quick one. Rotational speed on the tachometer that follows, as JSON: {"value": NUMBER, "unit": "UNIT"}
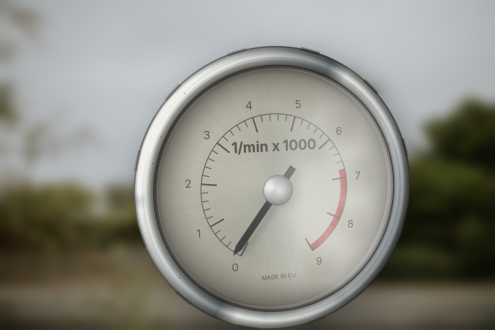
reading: {"value": 200, "unit": "rpm"}
